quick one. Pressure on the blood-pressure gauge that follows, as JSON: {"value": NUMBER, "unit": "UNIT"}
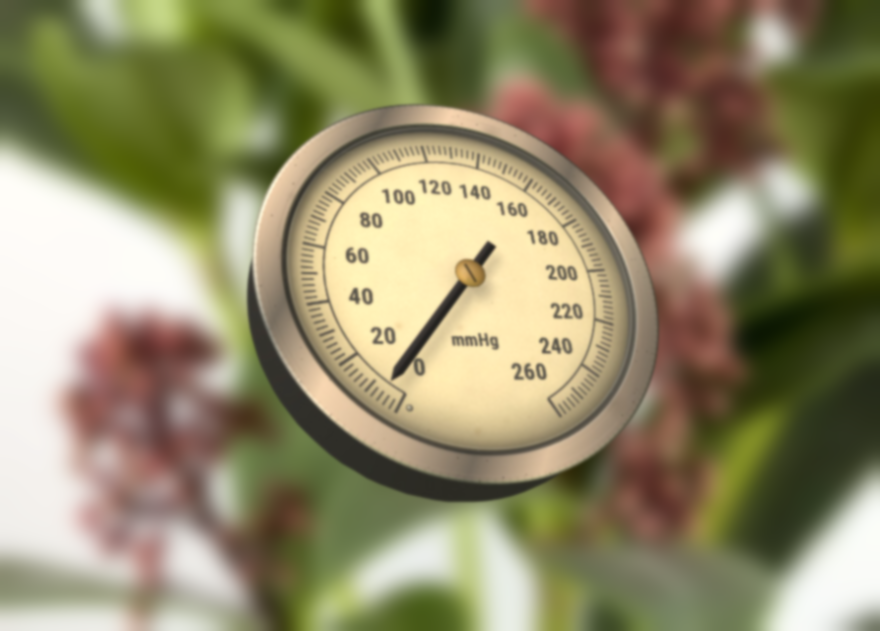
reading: {"value": 6, "unit": "mmHg"}
